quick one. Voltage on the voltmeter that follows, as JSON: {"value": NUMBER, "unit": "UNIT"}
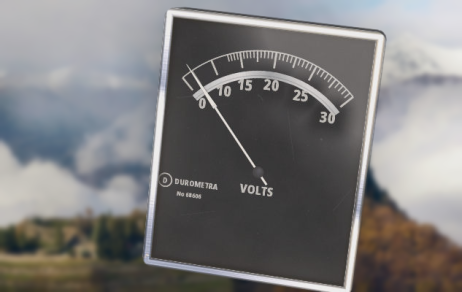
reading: {"value": 5, "unit": "V"}
